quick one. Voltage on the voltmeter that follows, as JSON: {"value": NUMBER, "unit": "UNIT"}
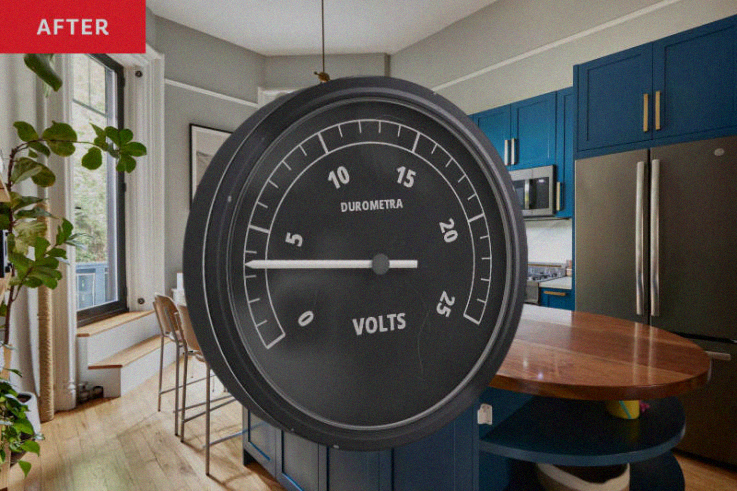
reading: {"value": 3.5, "unit": "V"}
